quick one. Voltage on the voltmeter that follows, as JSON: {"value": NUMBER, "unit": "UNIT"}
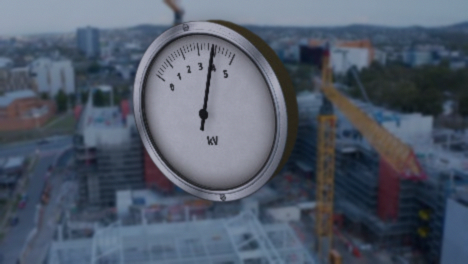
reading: {"value": 4, "unit": "kV"}
